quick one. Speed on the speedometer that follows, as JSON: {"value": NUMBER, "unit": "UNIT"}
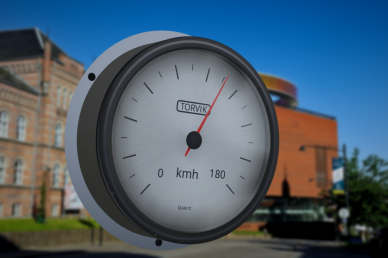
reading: {"value": 110, "unit": "km/h"}
